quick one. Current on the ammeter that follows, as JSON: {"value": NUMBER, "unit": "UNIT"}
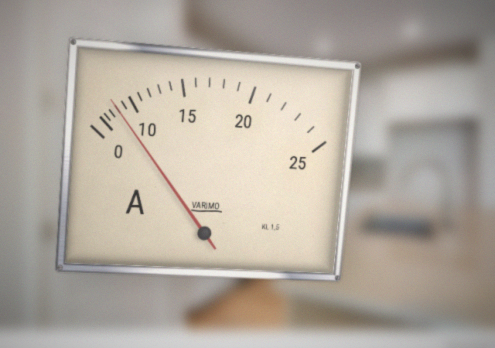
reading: {"value": 8, "unit": "A"}
